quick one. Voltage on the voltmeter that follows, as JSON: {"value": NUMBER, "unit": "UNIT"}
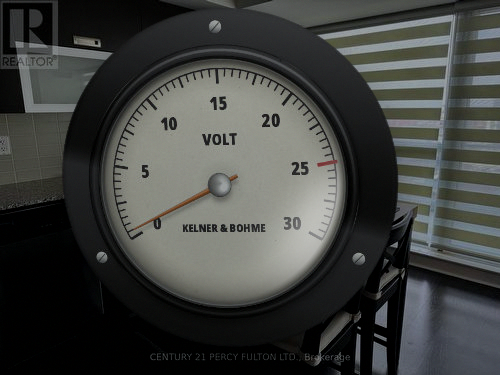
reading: {"value": 0.5, "unit": "V"}
